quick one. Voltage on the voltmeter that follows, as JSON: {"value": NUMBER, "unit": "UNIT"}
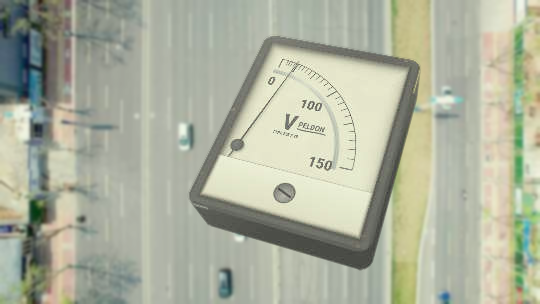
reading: {"value": 50, "unit": "V"}
